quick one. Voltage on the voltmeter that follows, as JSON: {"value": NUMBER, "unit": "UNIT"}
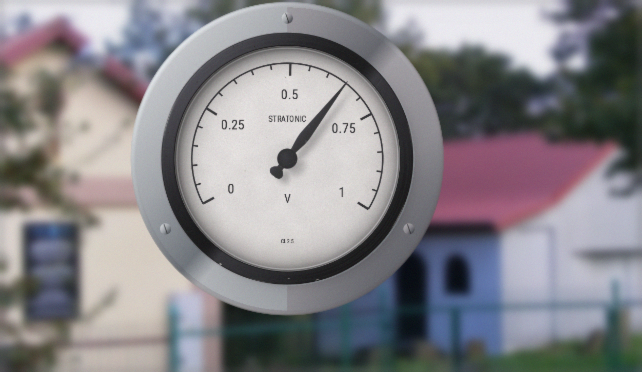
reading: {"value": 0.65, "unit": "V"}
